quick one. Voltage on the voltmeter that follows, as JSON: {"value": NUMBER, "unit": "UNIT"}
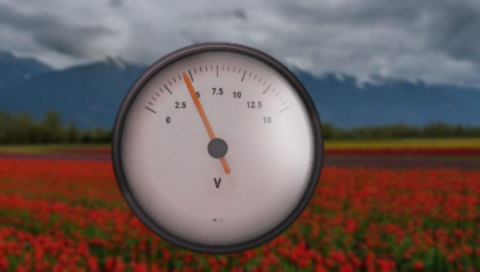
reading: {"value": 4.5, "unit": "V"}
